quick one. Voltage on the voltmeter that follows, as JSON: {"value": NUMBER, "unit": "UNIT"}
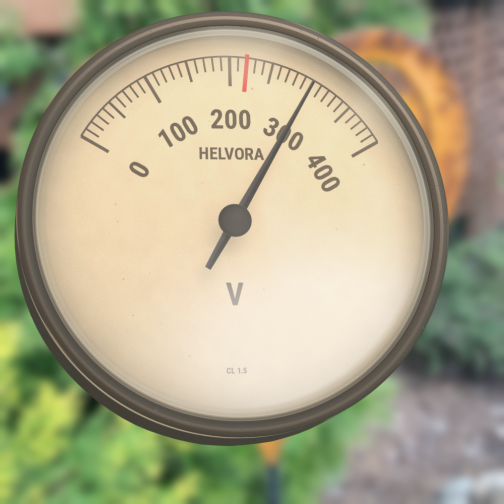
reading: {"value": 300, "unit": "V"}
